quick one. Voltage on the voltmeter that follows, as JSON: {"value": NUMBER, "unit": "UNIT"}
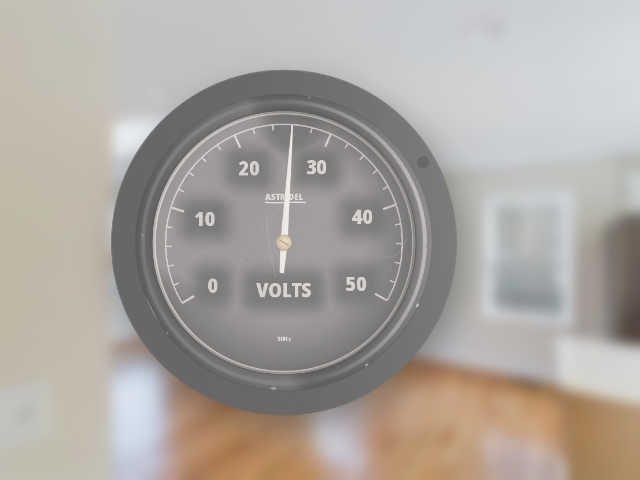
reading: {"value": 26, "unit": "V"}
